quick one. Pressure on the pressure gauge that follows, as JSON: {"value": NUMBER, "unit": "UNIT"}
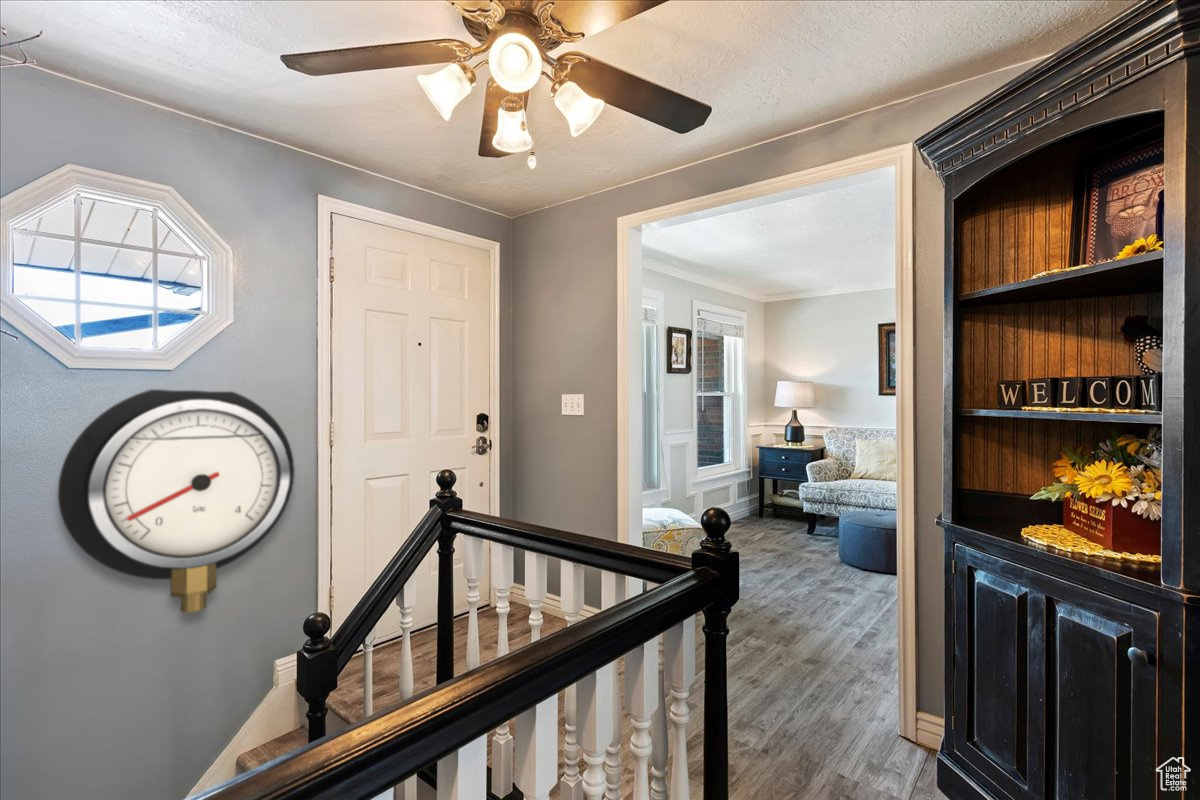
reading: {"value": 0.3, "unit": "bar"}
